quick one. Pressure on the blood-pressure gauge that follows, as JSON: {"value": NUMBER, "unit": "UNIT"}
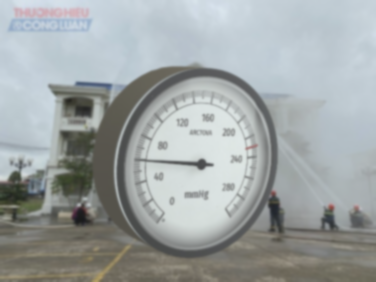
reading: {"value": 60, "unit": "mmHg"}
